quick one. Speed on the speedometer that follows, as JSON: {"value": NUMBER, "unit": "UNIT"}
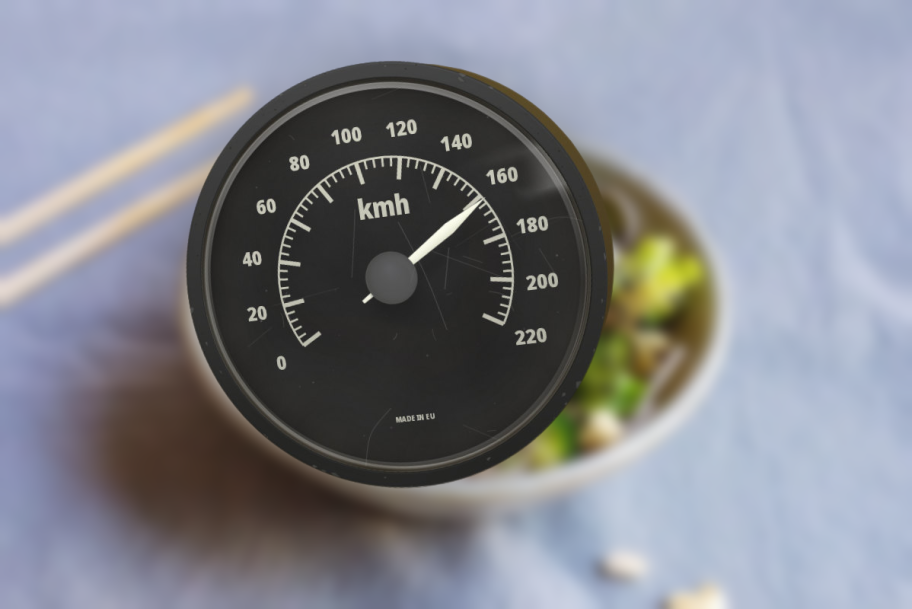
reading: {"value": 162, "unit": "km/h"}
